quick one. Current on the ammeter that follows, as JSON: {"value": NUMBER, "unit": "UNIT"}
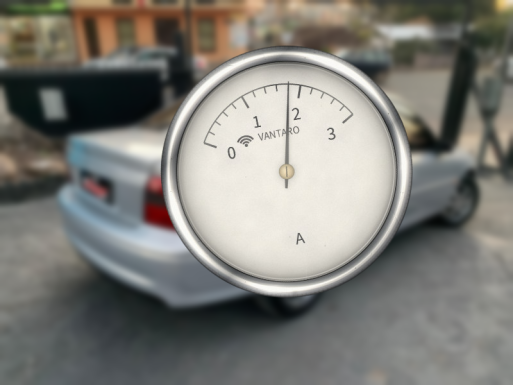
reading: {"value": 1.8, "unit": "A"}
